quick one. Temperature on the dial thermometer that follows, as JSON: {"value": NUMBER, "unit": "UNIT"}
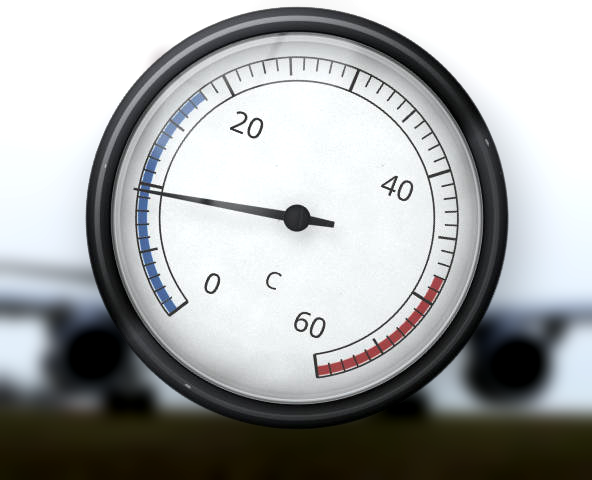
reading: {"value": 9.5, "unit": "°C"}
